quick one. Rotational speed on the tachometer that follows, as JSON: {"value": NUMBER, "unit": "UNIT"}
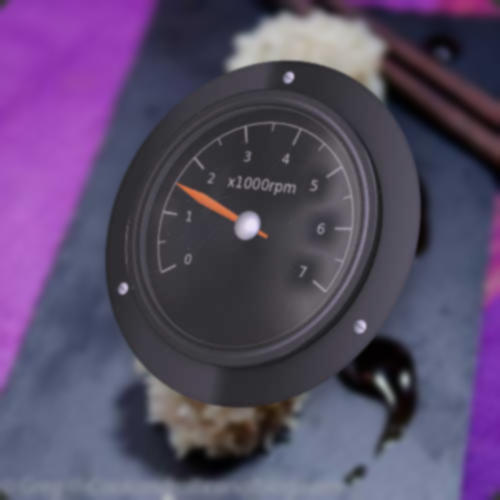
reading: {"value": 1500, "unit": "rpm"}
